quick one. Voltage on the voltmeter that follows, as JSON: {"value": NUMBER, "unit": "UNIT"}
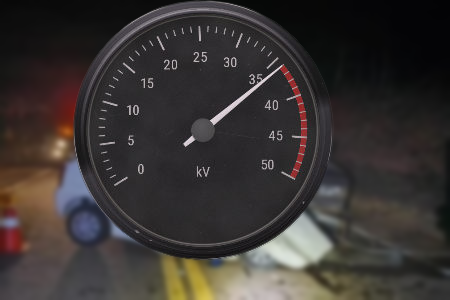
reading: {"value": 36, "unit": "kV"}
